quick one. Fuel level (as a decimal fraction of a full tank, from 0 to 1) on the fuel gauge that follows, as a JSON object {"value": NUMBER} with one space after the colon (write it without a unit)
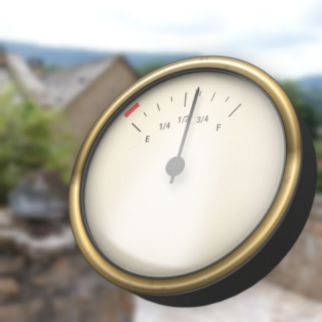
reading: {"value": 0.625}
